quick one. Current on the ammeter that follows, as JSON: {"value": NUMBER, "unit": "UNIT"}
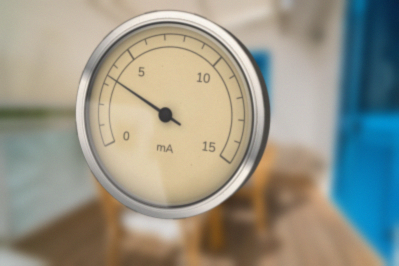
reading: {"value": 3.5, "unit": "mA"}
